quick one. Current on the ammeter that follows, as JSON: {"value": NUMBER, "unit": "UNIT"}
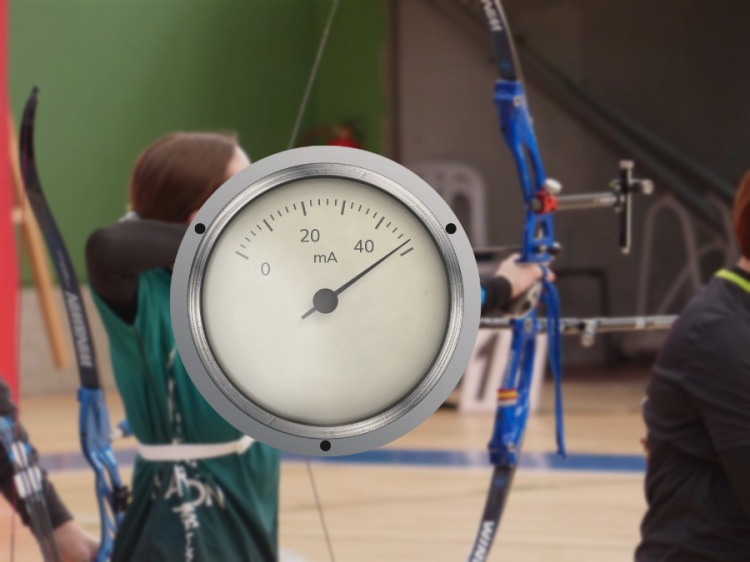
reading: {"value": 48, "unit": "mA"}
